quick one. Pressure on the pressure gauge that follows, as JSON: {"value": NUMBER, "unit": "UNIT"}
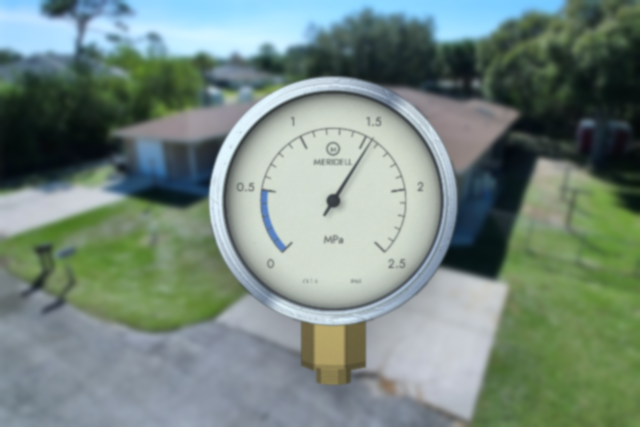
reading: {"value": 1.55, "unit": "MPa"}
